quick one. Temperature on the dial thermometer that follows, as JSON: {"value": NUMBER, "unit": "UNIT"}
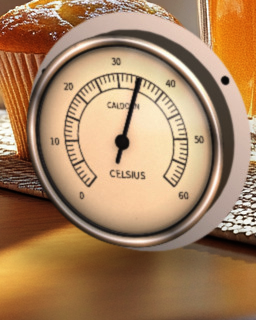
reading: {"value": 35, "unit": "°C"}
